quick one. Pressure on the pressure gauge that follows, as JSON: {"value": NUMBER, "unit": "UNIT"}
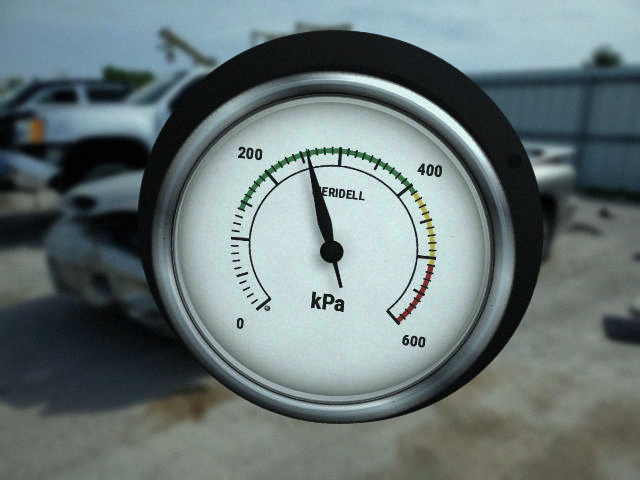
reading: {"value": 260, "unit": "kPa"}
